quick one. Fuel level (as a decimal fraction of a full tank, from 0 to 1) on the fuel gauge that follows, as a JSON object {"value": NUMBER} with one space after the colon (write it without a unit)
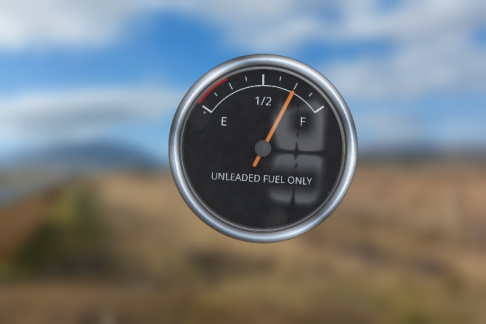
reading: {"value": 0.75}
